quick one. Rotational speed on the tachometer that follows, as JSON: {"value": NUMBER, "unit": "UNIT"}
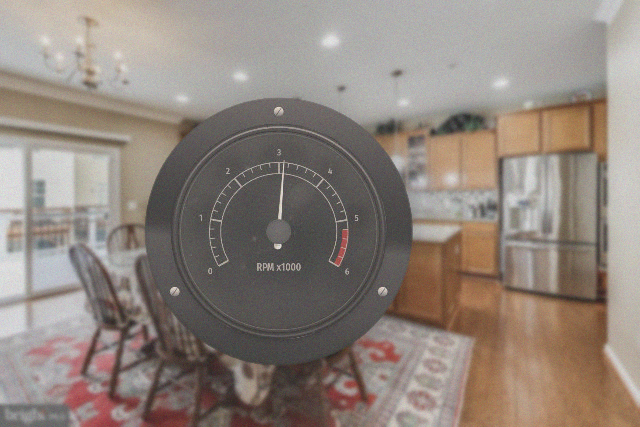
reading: {"value": 3100, "unit": "rpm"}
